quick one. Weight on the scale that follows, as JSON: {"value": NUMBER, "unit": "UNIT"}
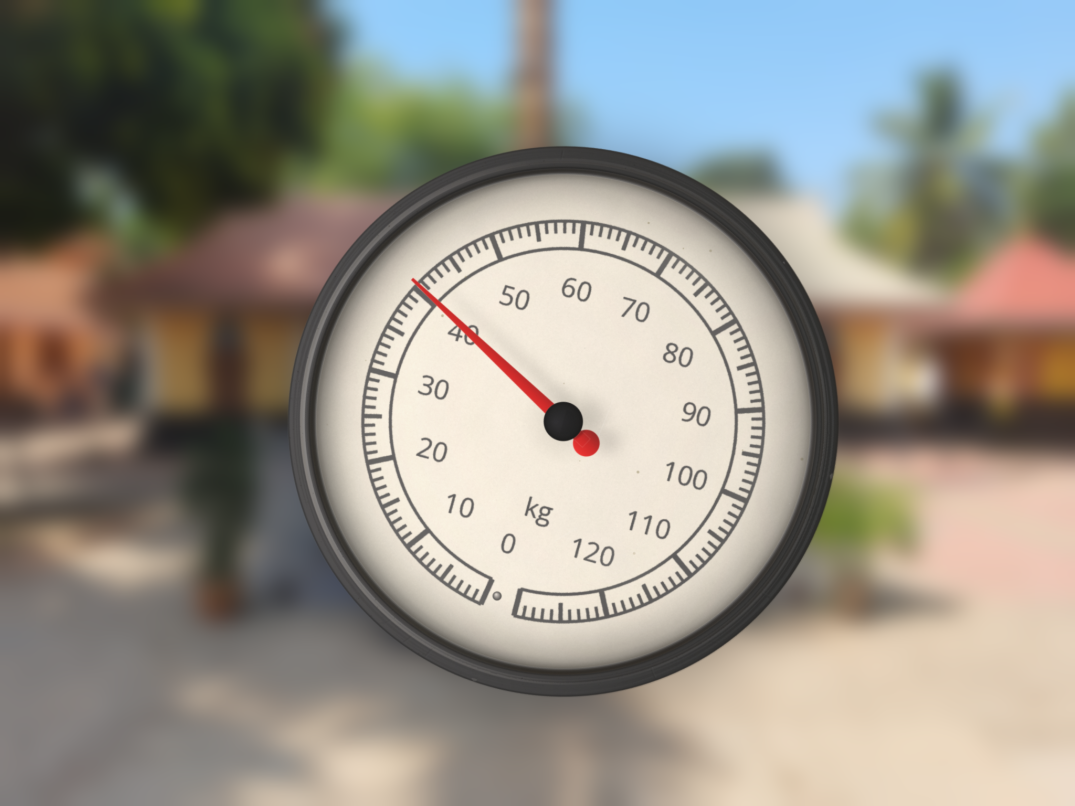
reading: {"value": 40.5, "unit": "kg"}
